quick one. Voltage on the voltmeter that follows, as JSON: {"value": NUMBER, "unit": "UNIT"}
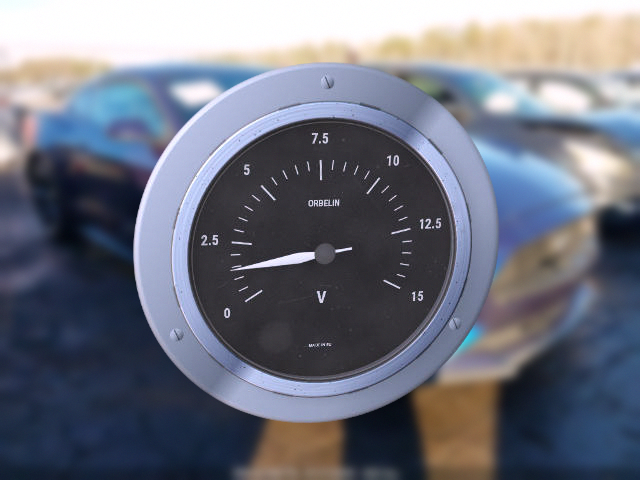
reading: {"value": 1.5, "unit": "V"}
